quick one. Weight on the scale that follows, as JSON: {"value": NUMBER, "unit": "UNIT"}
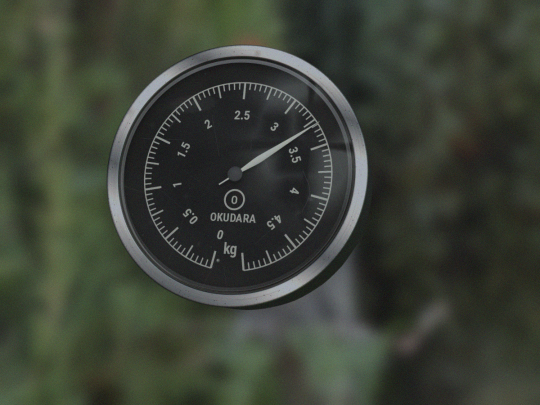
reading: {"value": 3.3, "unit": "kg"}
